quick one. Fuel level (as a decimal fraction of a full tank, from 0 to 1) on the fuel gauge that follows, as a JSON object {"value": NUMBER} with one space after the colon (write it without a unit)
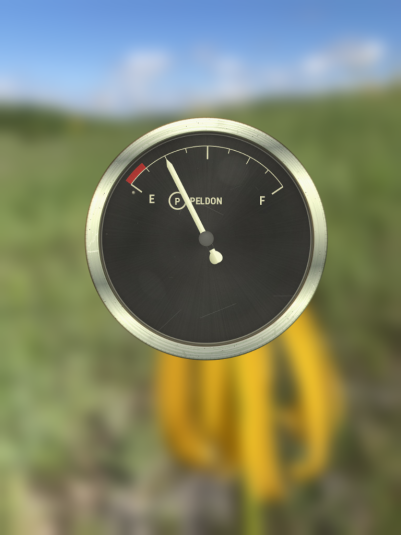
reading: {"value": 0.25}
